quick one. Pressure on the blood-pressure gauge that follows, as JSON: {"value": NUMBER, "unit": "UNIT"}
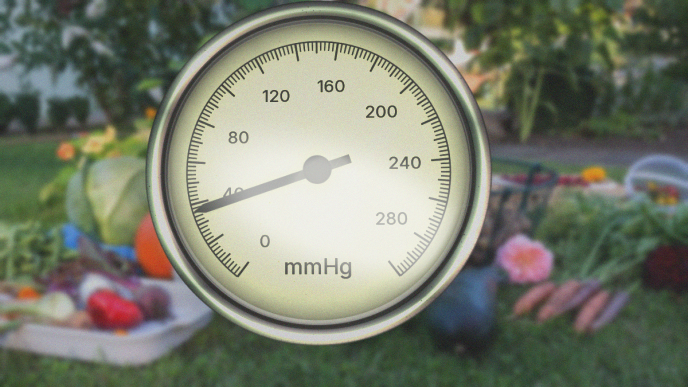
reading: {"value": 36, "unit": "mmHg"}
